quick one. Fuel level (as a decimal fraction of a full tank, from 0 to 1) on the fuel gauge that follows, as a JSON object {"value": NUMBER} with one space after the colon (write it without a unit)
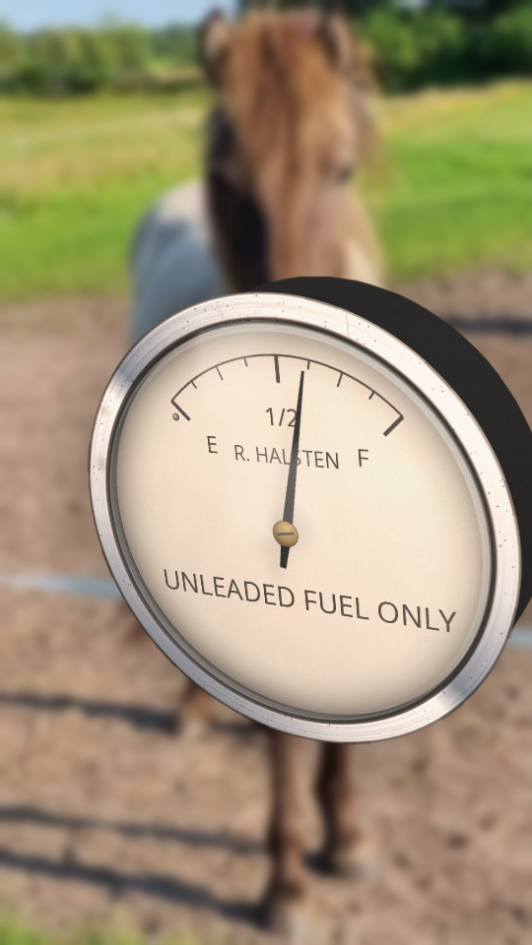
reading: {"value": 0.625}
